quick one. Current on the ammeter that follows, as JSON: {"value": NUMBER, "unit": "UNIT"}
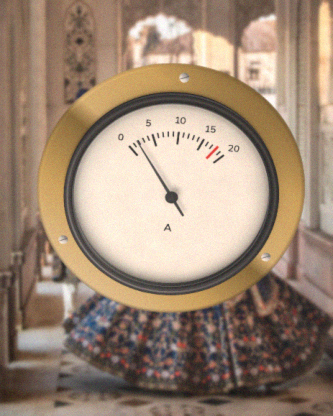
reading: {"value": 2, "unit": "A"}
